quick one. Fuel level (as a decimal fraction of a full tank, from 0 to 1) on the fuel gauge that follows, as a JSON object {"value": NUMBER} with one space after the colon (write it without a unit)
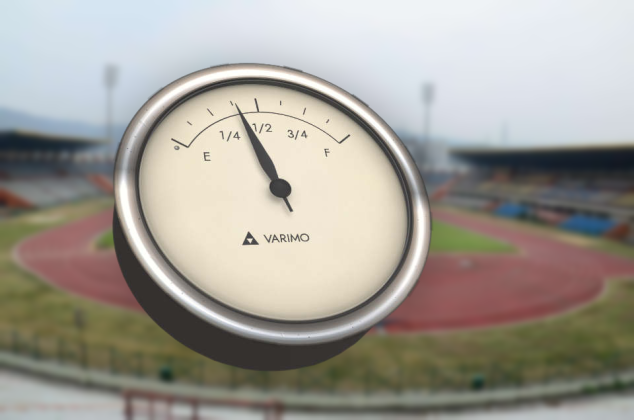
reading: {"value": 0.375}
